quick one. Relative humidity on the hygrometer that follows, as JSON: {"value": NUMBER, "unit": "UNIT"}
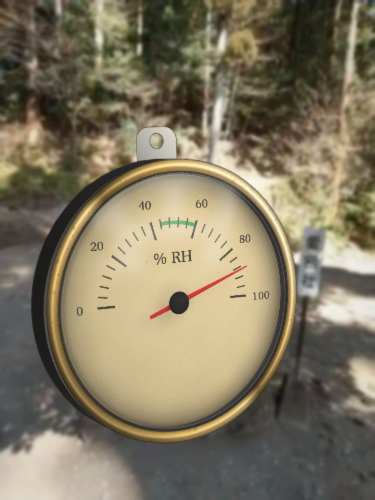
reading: {"value": 88, "unit": "%"}
